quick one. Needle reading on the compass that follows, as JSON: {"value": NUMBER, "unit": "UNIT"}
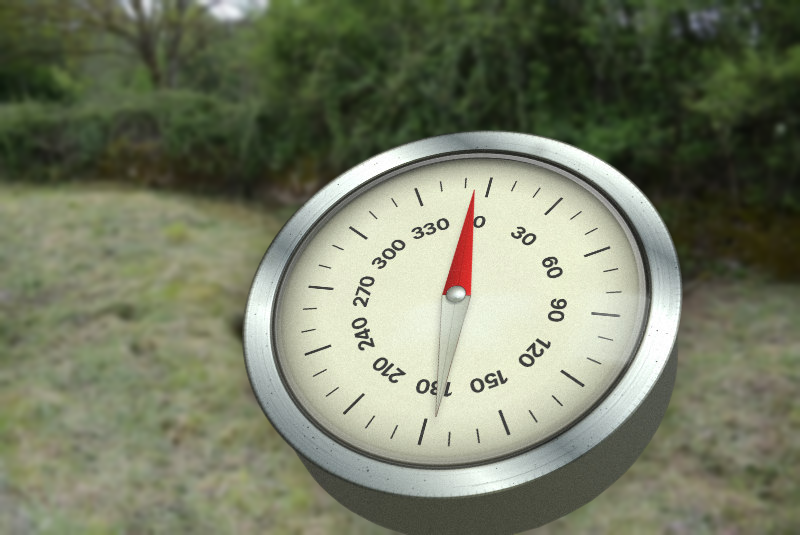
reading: {"value": 355, "unit": "°"}
